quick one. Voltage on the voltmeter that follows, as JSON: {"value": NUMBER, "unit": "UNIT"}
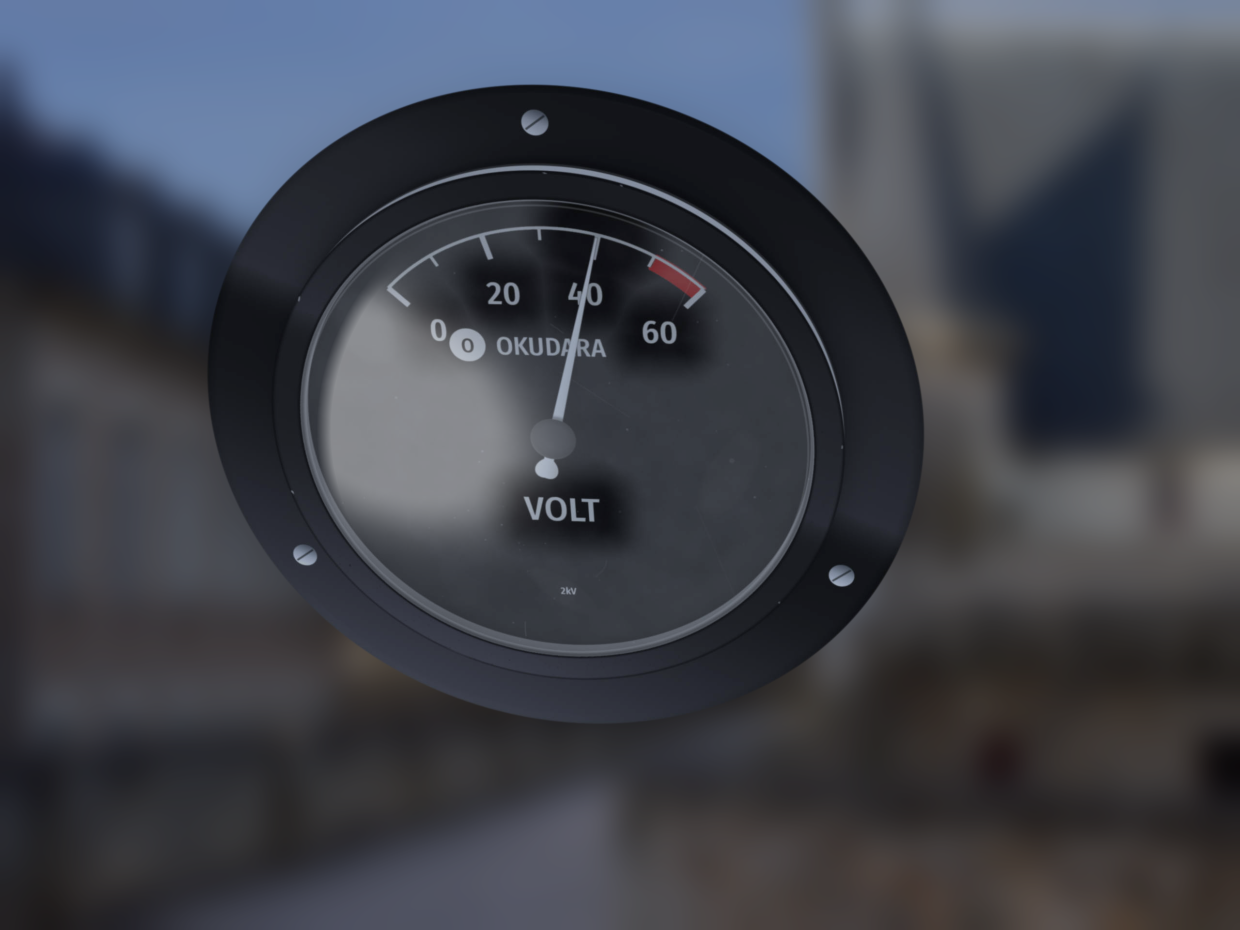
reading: {"value": 40, "unit": "V"}
